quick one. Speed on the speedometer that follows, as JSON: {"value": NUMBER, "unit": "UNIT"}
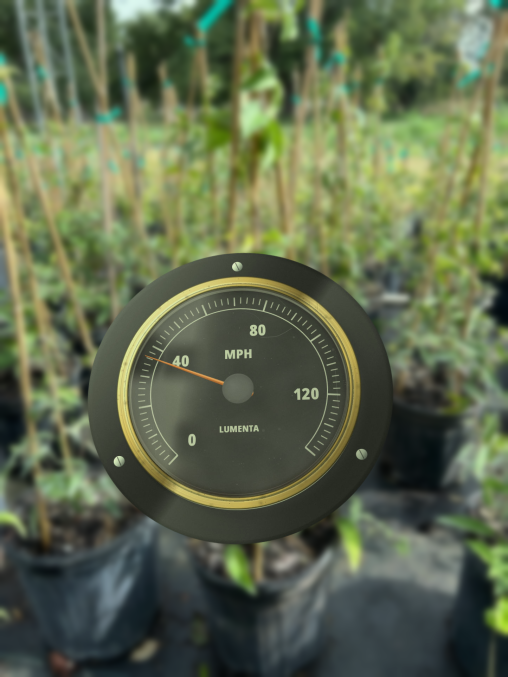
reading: {"value": 36, "unit": "mph"}
